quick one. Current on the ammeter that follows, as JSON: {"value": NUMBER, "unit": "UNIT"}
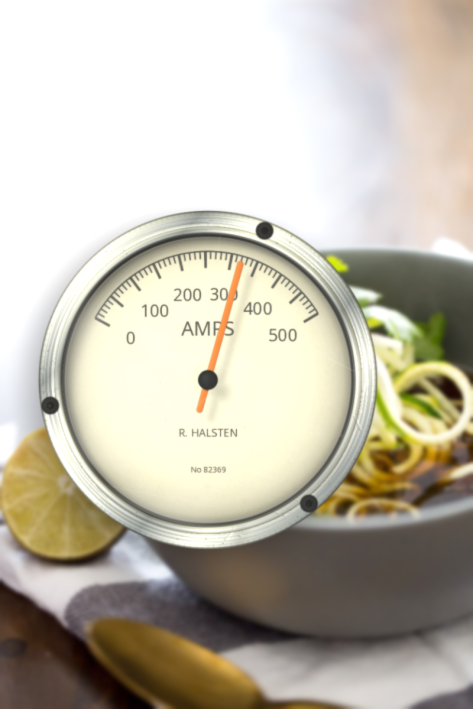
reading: {"value": 320, "unit": "A"}
